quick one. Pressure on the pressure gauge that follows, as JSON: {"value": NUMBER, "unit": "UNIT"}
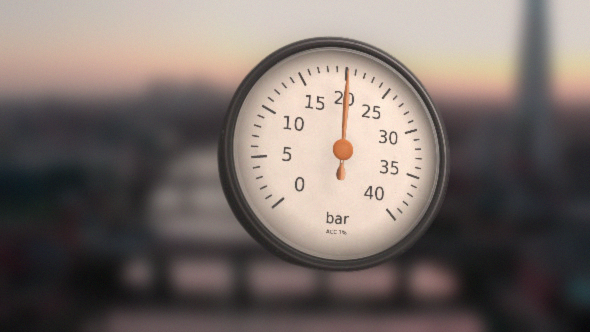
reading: {"value": 20, "unit": "bar"}
